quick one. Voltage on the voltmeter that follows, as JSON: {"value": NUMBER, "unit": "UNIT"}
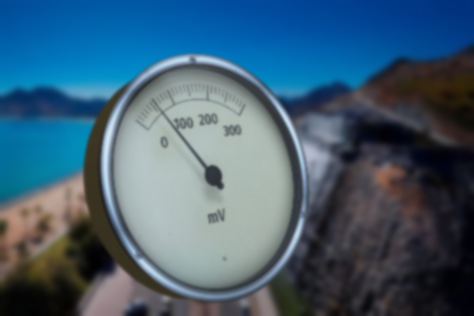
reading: {"value": 50, "unit": "mV"}
